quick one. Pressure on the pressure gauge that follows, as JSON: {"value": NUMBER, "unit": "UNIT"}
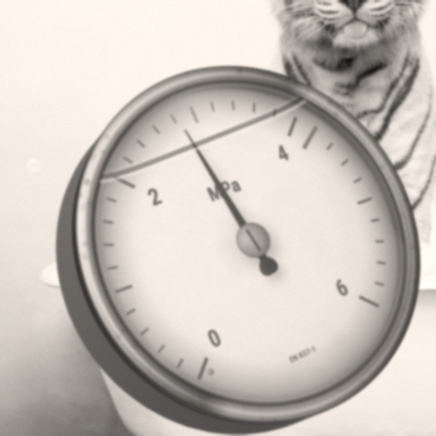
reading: {"value": 2.8, "unit": "MPa"}
